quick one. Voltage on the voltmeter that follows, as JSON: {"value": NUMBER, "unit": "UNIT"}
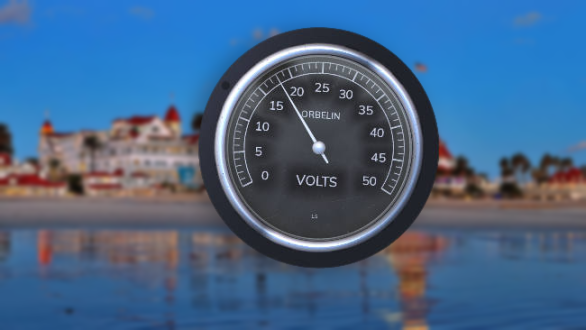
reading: {"value": 18, "unit": "V"}
